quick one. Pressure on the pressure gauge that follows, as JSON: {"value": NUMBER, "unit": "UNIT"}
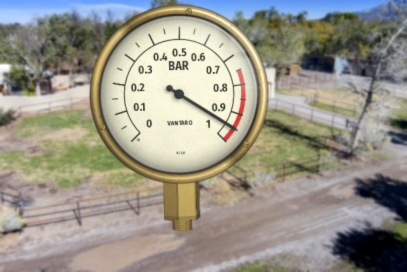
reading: {"value": 0.95, "unit": "bar"}
